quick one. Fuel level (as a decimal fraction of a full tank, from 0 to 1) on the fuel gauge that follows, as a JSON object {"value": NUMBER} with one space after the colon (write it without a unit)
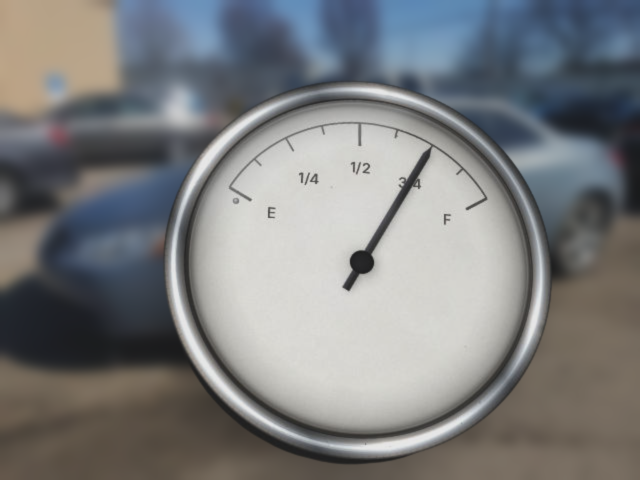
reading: {"value": 0.75}
